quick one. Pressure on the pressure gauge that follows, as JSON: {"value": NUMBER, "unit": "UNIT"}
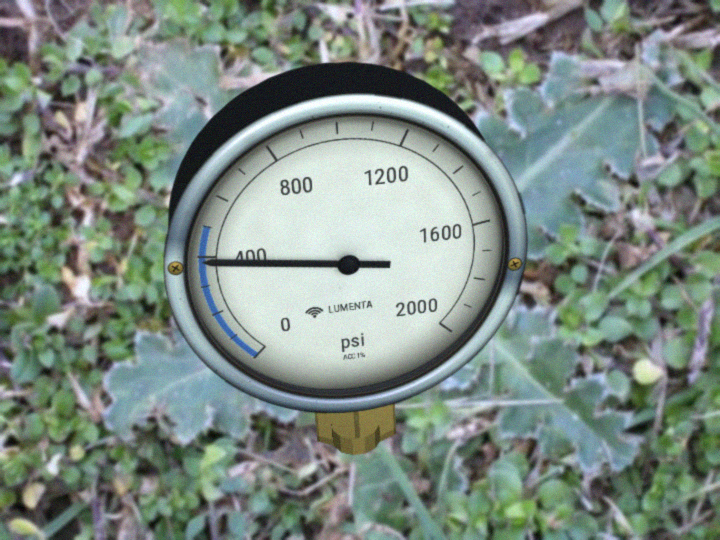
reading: {"value": 400, "unit": "psi"}
